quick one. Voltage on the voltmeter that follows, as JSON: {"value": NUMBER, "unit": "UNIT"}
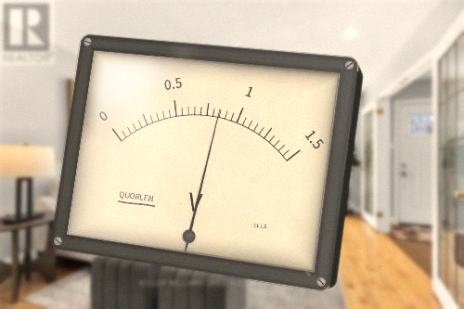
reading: {"value": 0.85, "unit": "V"}
